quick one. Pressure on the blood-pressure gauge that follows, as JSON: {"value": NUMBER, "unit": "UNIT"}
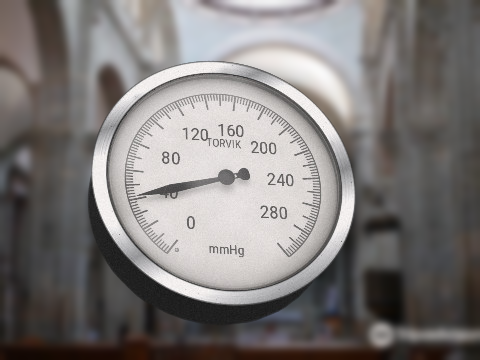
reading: {"value": 40, "unit": "mmHg"}
